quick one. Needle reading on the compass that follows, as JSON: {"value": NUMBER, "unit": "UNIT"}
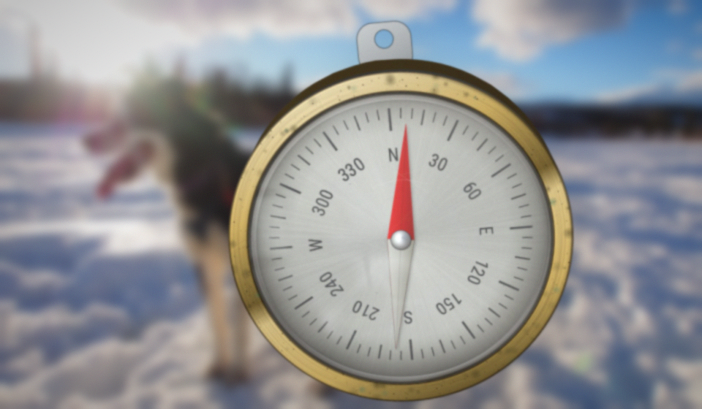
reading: {"value": 7.5, "unit": "°"}
